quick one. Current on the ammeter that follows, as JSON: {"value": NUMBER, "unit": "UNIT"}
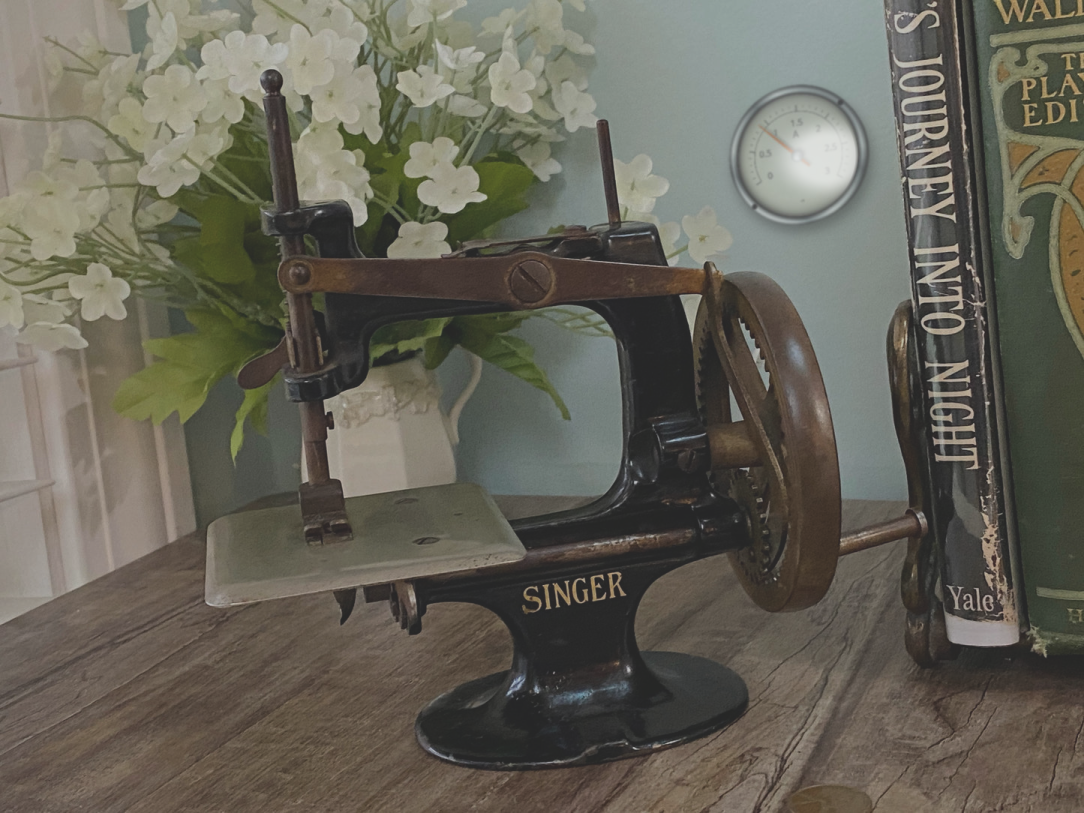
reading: {"value": 0.9, "unit": "A"}
